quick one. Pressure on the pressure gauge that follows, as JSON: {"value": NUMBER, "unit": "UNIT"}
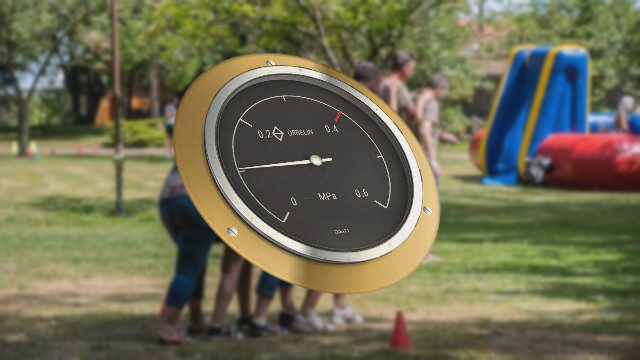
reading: {"value": 0.1, "unit": "MPa"}
